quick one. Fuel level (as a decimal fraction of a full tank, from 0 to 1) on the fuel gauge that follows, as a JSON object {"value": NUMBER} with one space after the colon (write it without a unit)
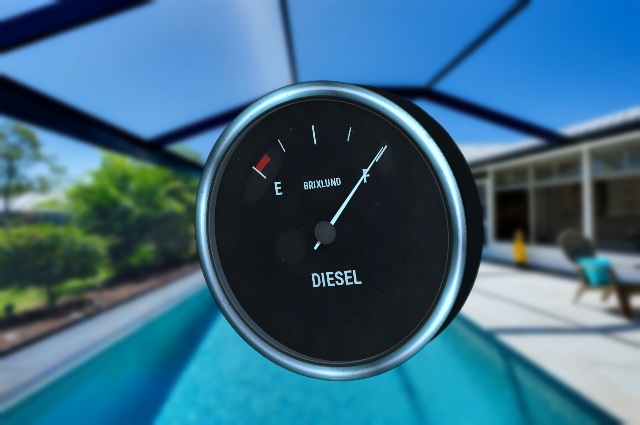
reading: {"value": 1}
